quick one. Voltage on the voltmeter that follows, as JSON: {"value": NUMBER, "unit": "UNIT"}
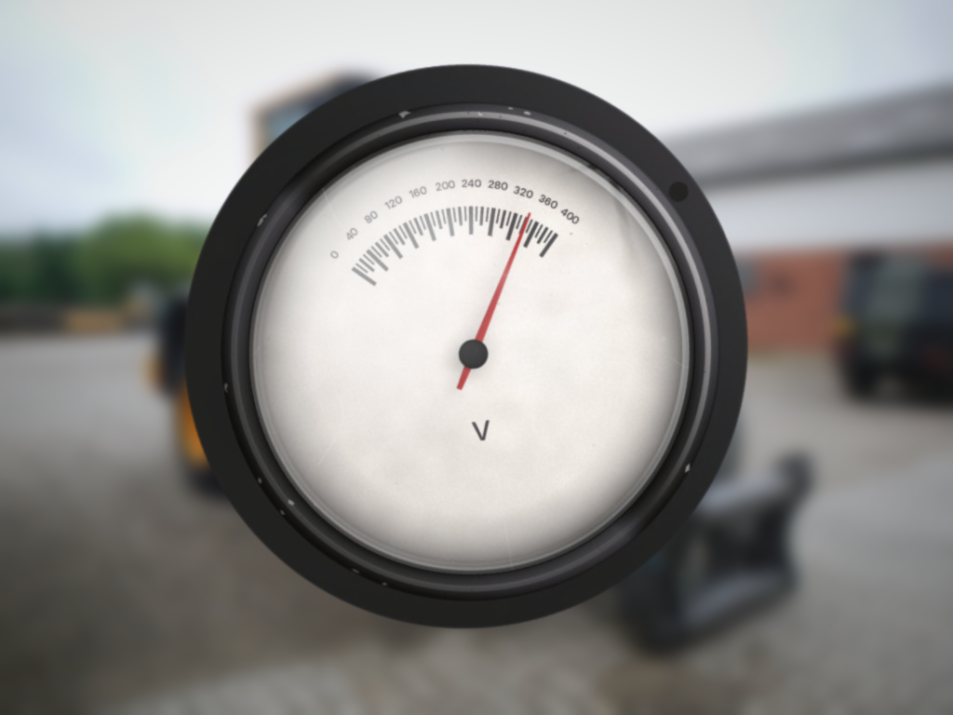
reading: {"value": 340, "unit": "V"}
